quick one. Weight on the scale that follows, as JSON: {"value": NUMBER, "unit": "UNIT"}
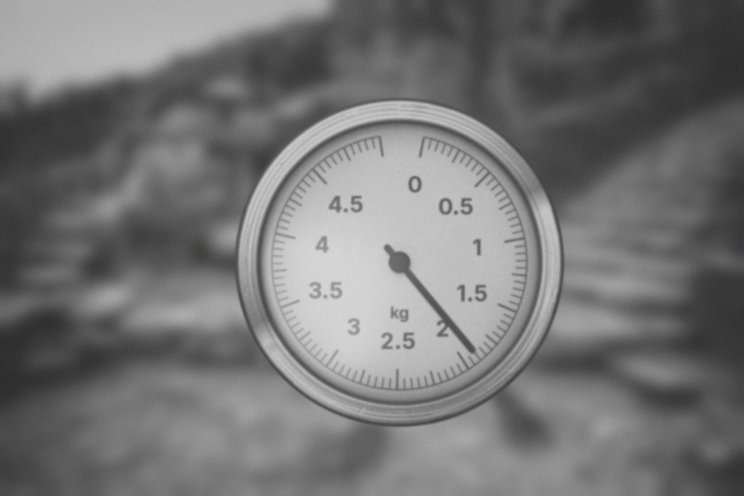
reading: {"value": 1.9, "unit": "kg"}
